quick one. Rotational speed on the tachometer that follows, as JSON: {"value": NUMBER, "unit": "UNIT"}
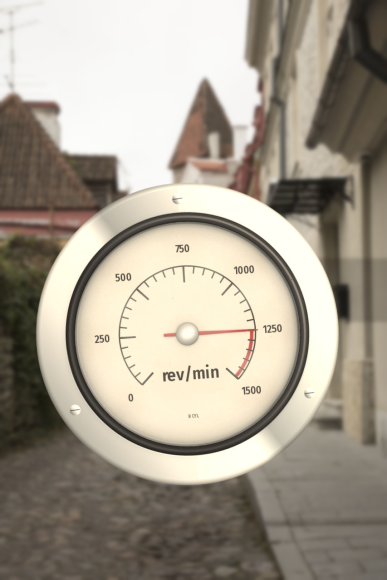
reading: {"value": 1250, "unit": "rpm"}
